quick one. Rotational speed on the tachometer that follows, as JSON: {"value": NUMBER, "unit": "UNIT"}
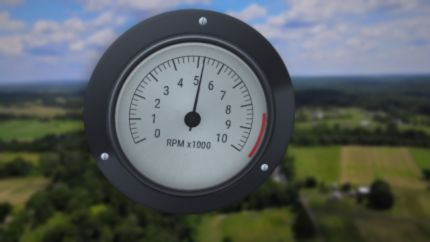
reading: {"value": 5200, "unit": "rpm"}
